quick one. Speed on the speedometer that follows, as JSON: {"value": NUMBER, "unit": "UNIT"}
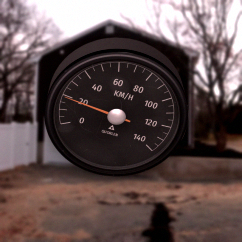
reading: {"value": 20, "unit": "km/h"}
